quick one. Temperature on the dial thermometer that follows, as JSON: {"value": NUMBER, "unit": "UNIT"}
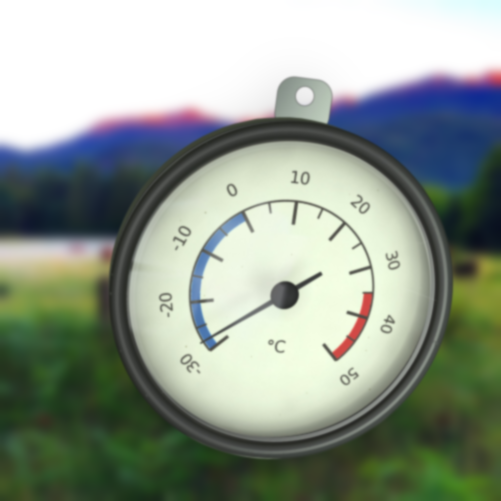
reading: {"value": -27.5, "unit": "°C"}
